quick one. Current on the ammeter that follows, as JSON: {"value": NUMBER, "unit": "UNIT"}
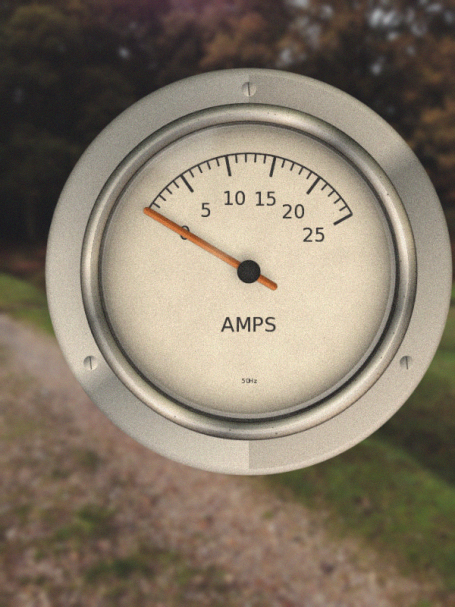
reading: {"value": 0, "unit": "A"}
